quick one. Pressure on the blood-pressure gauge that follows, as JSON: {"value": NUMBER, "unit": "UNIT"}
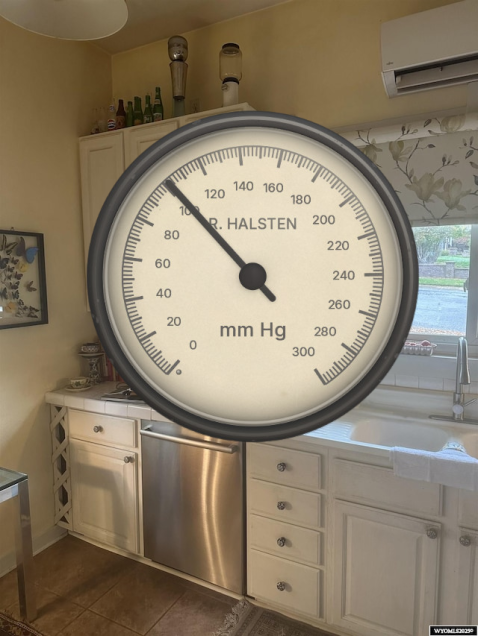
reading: {"value": 102, "unit": "mmHg"}
